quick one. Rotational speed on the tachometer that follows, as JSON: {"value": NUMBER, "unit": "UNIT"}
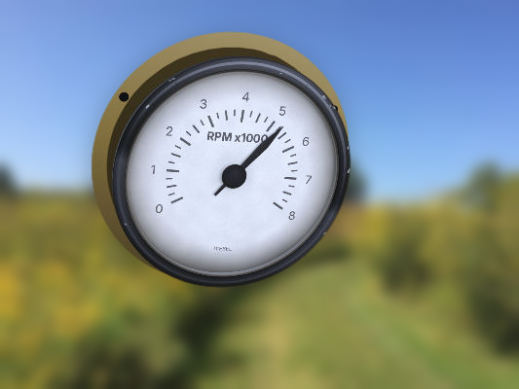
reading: {"value": 5250, "unit": "rpm"}
